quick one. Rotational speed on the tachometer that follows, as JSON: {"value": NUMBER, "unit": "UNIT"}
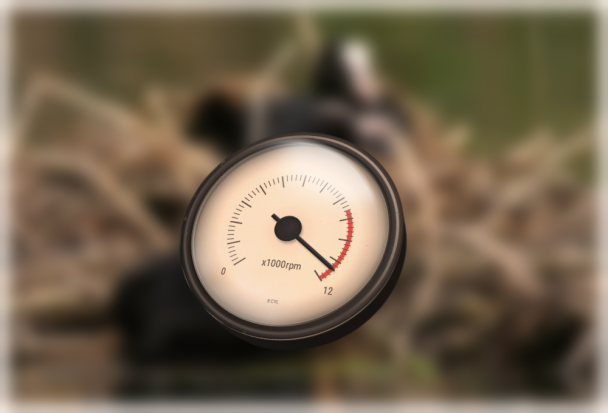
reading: {"value": 11400, "unit": "rpm"}
